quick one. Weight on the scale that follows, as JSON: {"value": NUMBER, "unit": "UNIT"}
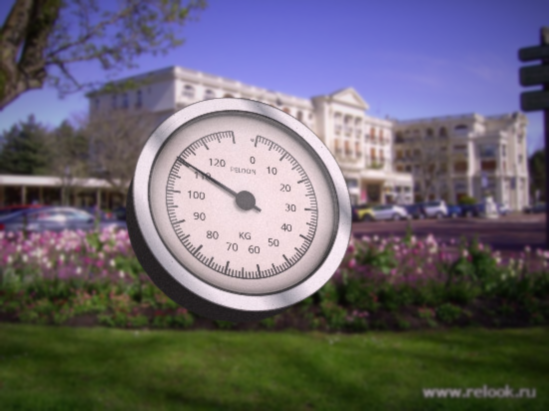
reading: {"value": 110, "unit": "kg"}
